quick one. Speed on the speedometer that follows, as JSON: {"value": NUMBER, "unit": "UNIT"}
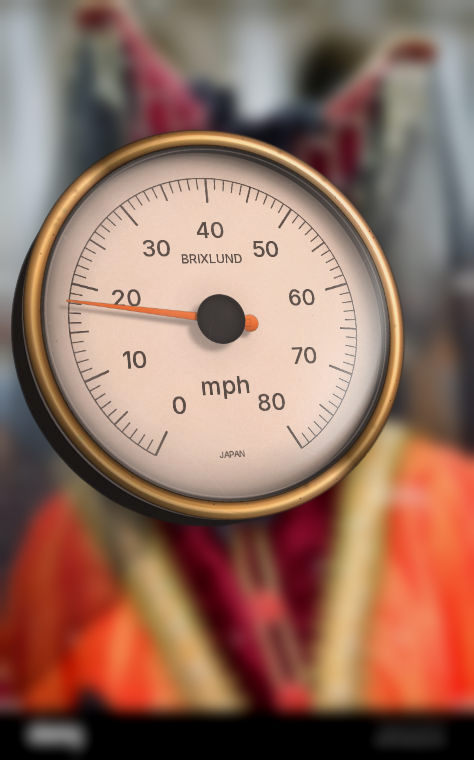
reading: {"value": 18, "unit": "mph"}
